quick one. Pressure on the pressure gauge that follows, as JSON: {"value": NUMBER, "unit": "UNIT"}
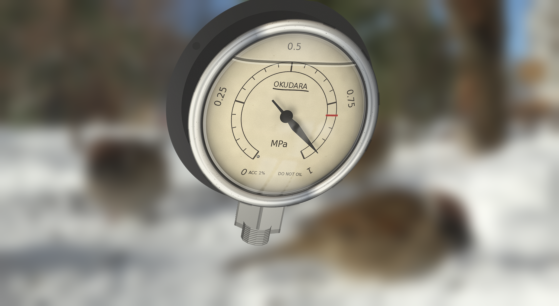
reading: {"value": 0.95, "unit": "MPa"}
